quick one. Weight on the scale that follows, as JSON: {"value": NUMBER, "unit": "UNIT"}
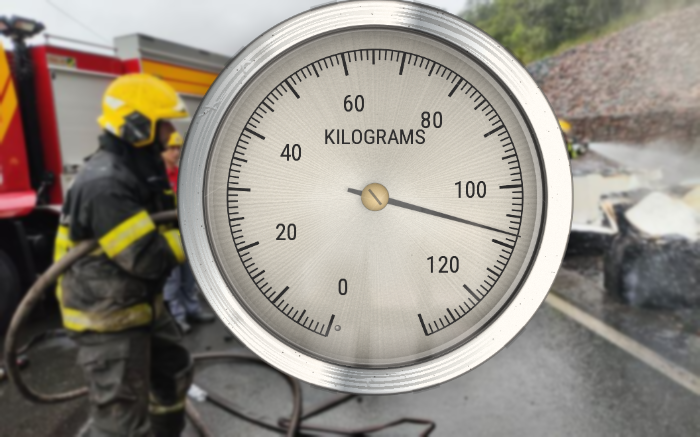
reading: {"value": 108, "unit": "kg"}
